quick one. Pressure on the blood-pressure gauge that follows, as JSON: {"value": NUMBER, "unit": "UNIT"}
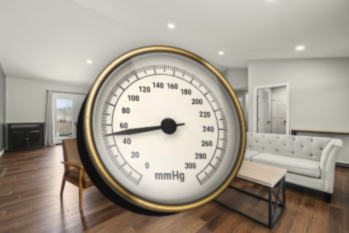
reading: {"value": 50, "unit": "mmHg"}
